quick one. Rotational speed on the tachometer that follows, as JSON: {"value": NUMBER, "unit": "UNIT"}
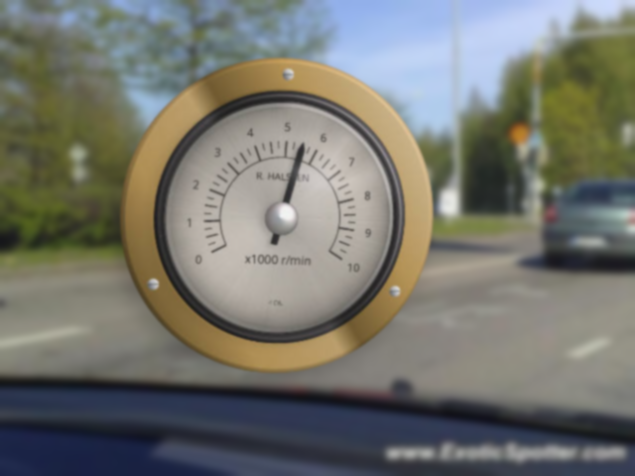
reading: {"value": 5500, "unit": "rpm"}
